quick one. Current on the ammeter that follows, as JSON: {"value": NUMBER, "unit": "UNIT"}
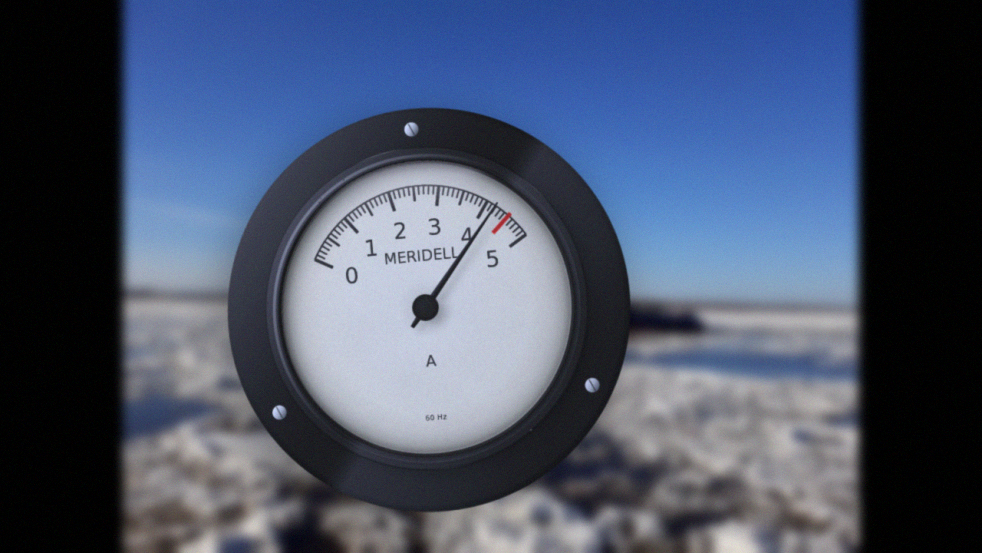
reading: {"value": 4.2, "unit": "A"}
